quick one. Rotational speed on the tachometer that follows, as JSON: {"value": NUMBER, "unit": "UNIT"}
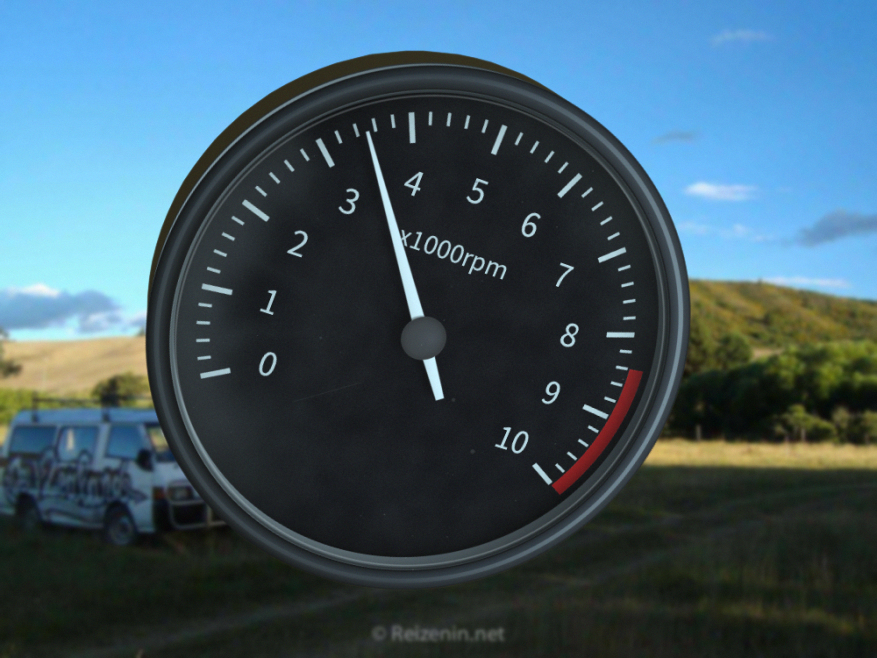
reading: {"value": 3500, "unit": "rpm"}
